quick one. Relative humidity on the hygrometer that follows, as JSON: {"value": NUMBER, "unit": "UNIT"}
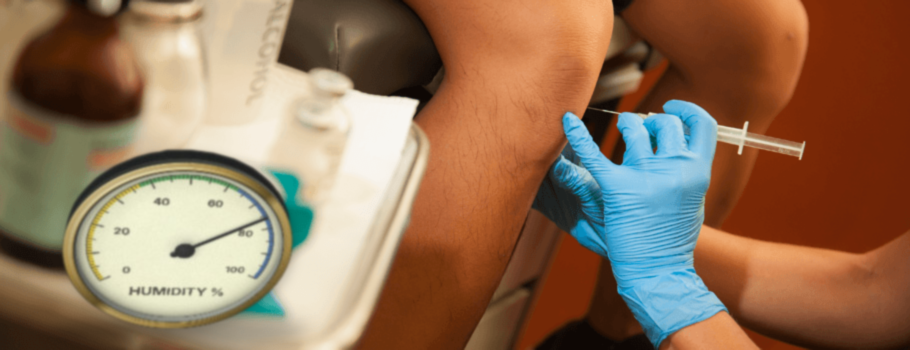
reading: {"value": 75, "unit": "%"}
